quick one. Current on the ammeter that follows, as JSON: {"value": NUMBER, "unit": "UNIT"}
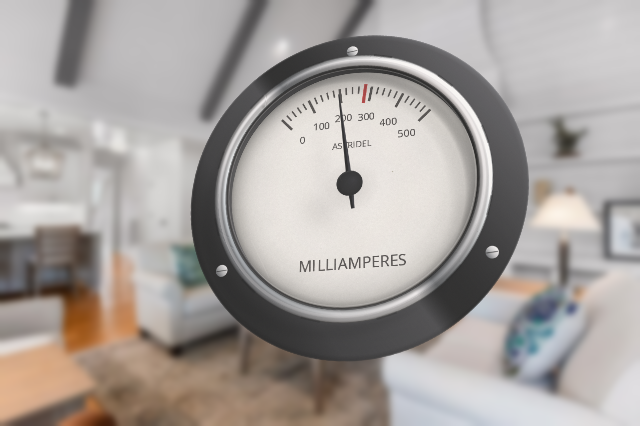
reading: {"value": 200, "unit": "mA"}
